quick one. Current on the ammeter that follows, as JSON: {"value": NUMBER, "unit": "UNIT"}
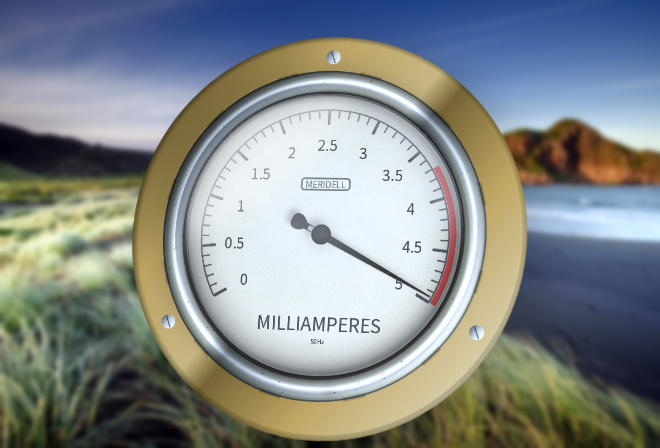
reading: {"value": 4.95, "unit": "mA"}
